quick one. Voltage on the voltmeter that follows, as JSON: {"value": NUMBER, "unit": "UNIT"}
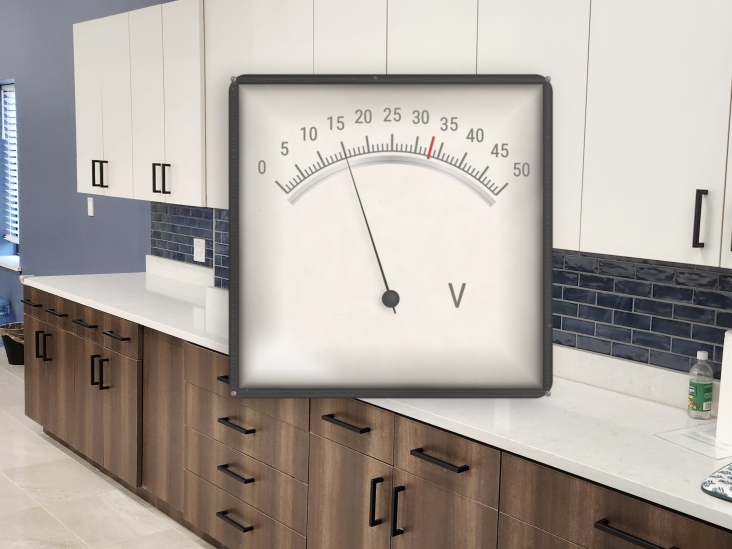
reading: {"value": 15, "unit": "V"}
